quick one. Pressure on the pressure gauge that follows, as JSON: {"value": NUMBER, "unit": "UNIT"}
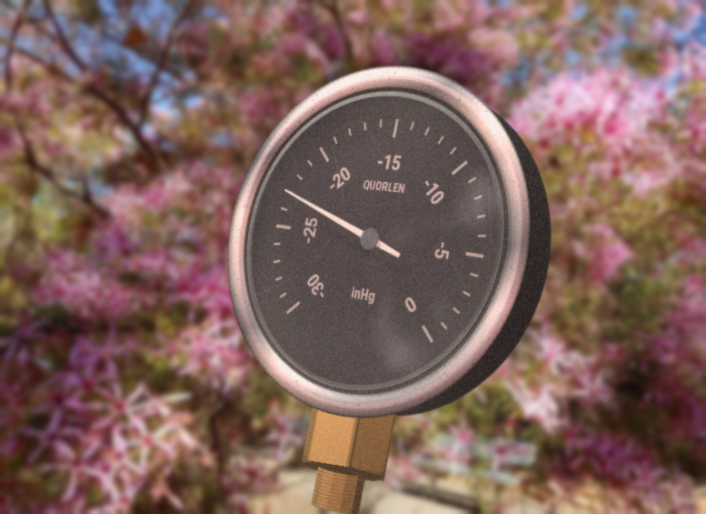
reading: {"value": -23, "unit": "inHg"}
